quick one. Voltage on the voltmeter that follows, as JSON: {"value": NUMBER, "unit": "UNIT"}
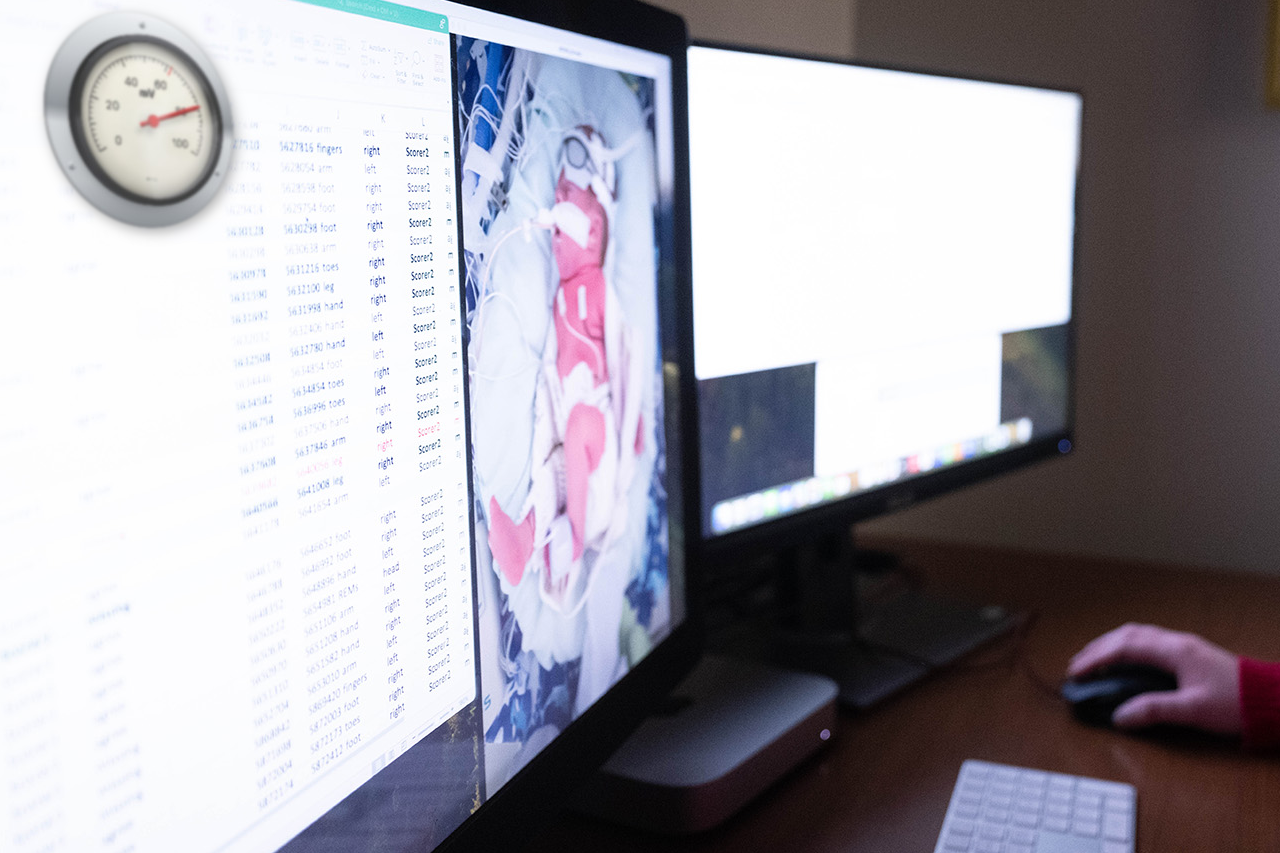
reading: {"value": 80, "unit": "mV"}
